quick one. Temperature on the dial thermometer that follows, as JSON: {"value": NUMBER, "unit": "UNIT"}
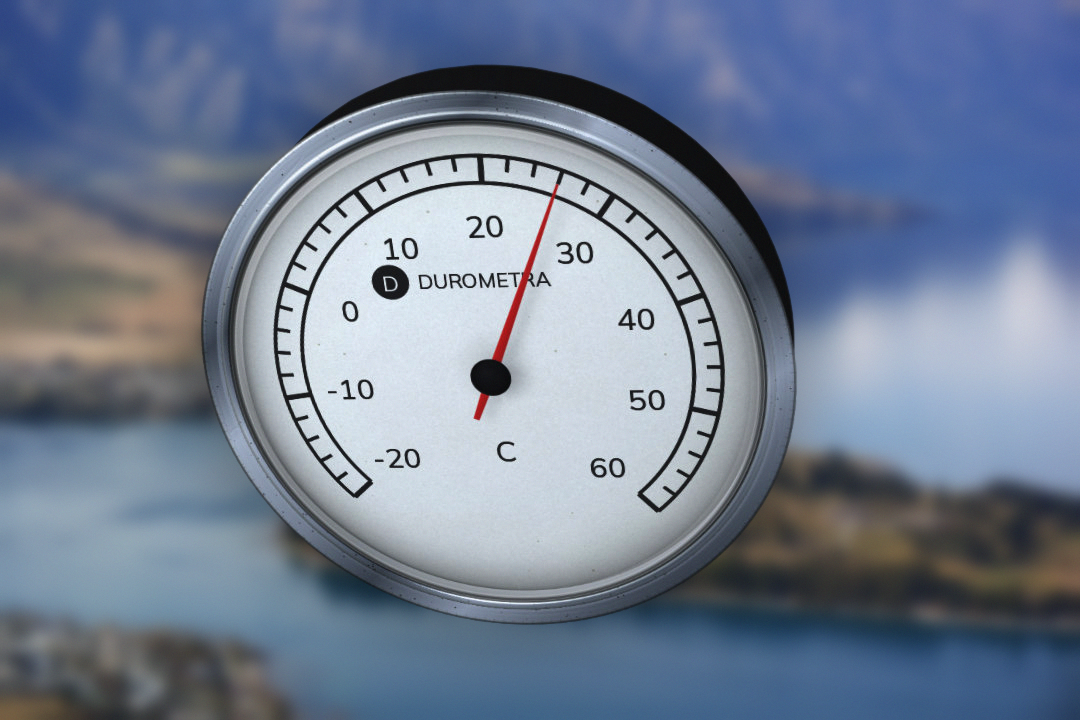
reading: {"value": 26, "unit": "°C"}
